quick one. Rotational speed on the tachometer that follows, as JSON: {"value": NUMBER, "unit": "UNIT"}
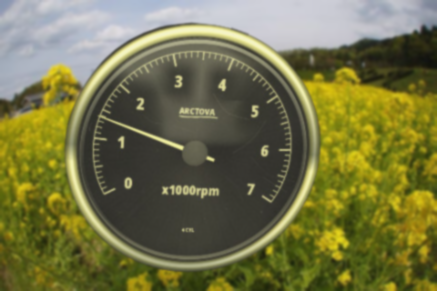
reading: {"value": 1400, "unit": "rpm"}
